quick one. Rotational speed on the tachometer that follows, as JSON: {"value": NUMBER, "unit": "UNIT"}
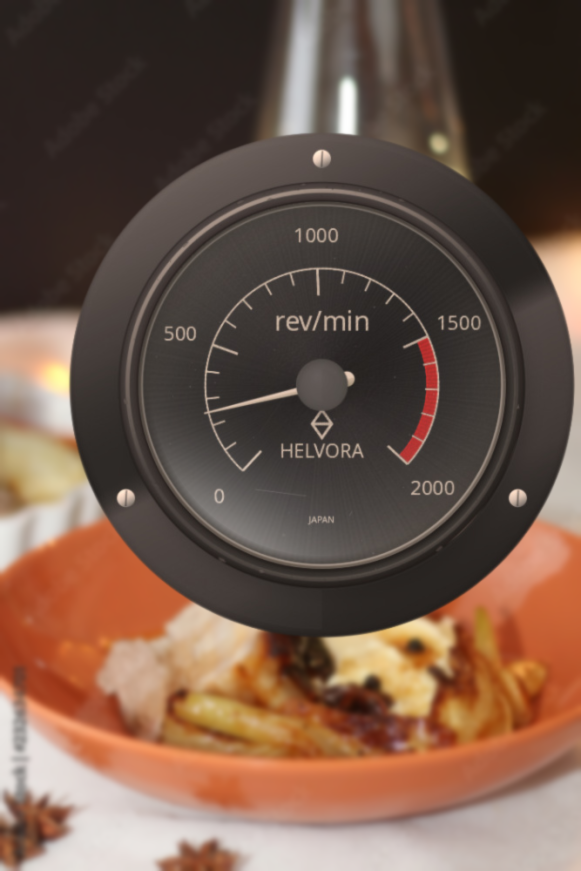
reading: {"value": 250, "unit": "rpm"}
